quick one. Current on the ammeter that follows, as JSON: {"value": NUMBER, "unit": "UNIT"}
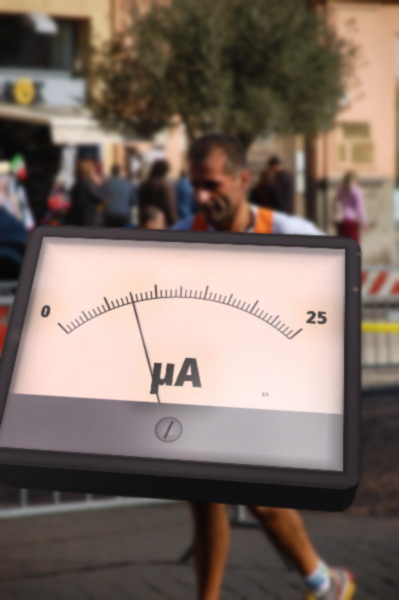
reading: {"value": 7.5, "unit": "µA"}
